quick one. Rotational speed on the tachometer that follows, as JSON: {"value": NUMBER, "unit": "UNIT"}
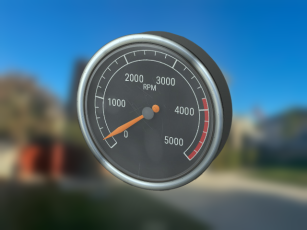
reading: {"value": 200, "unit": "rpm"}
